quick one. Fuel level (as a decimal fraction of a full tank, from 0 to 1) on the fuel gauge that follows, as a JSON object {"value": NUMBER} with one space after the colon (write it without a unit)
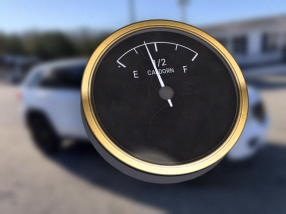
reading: {"value": 0.375}
